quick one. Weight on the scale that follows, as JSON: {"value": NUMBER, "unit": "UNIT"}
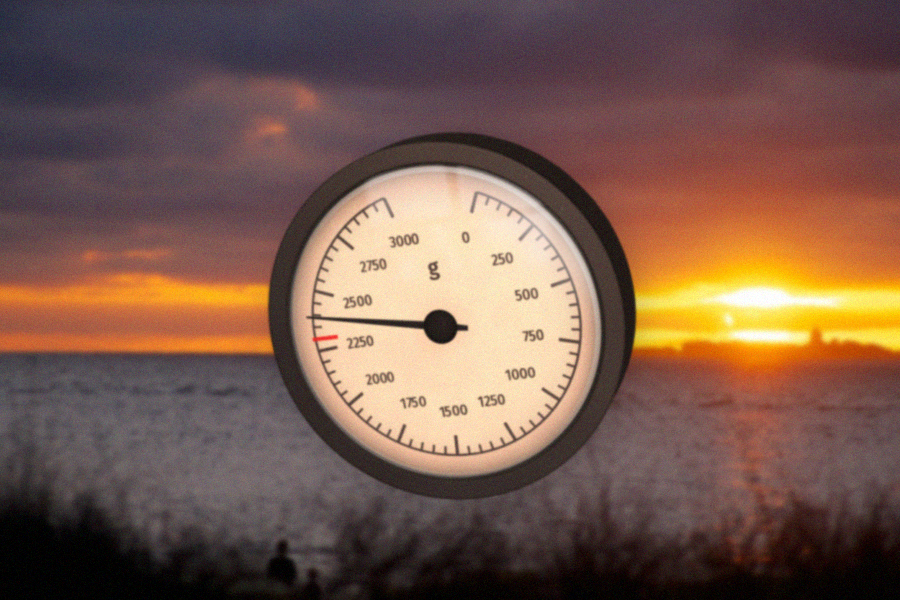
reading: {"value": 2400, "unit": "g"}
